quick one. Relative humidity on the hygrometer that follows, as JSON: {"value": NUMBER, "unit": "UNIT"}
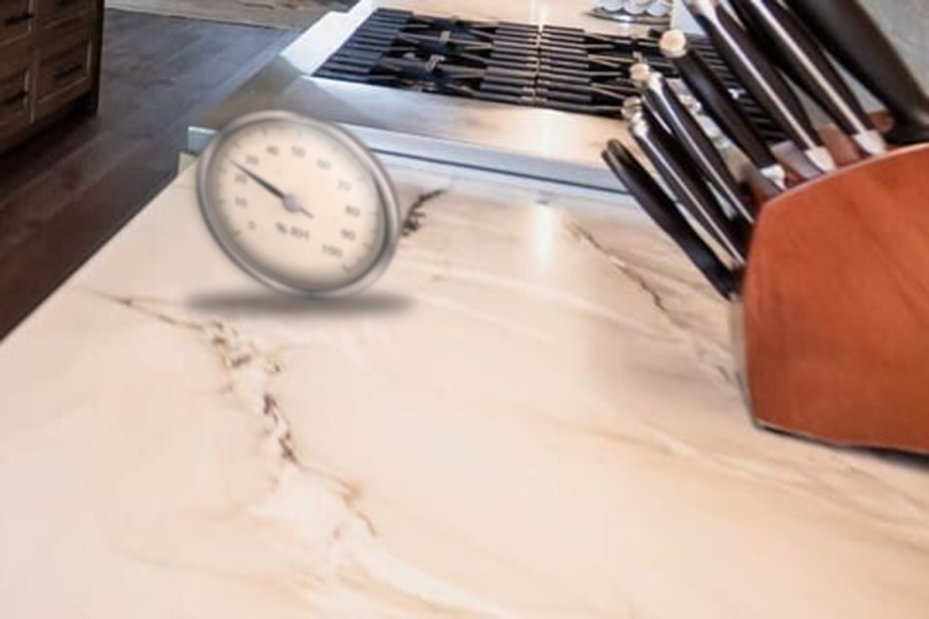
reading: {"value": 25, "unit": "%"}
